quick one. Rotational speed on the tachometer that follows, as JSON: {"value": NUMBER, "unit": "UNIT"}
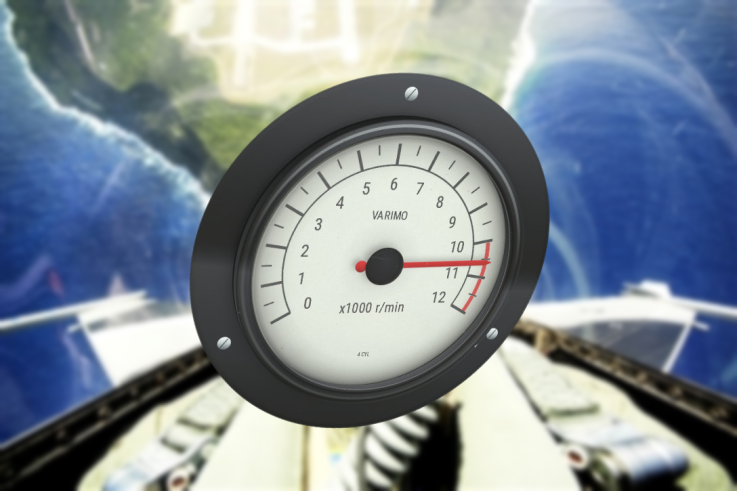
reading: {"value": 10500, "unit": "rpm"}
